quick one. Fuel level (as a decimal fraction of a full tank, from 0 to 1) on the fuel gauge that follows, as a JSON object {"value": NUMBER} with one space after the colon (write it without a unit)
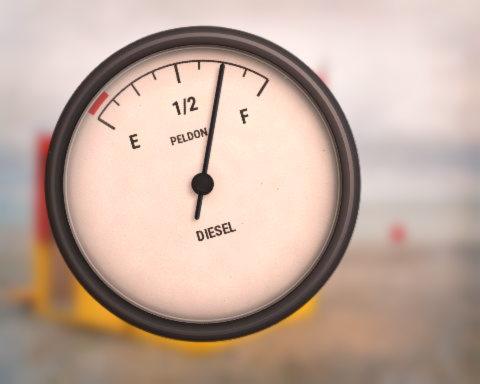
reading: {"value": 0.75}
